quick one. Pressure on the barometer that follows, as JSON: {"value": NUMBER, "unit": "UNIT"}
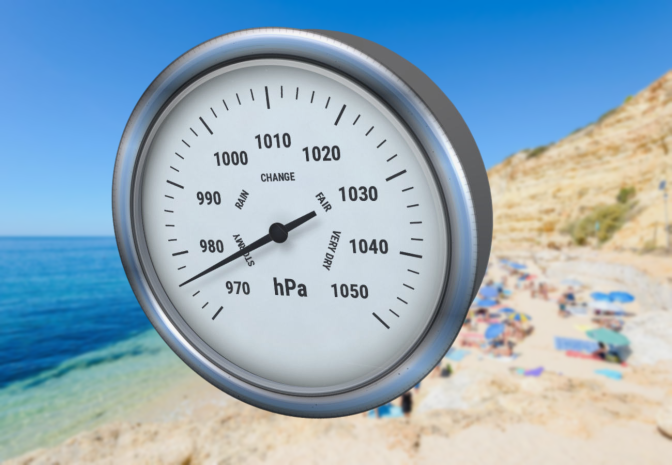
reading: {"value": 976, "unit": "hPa"}
